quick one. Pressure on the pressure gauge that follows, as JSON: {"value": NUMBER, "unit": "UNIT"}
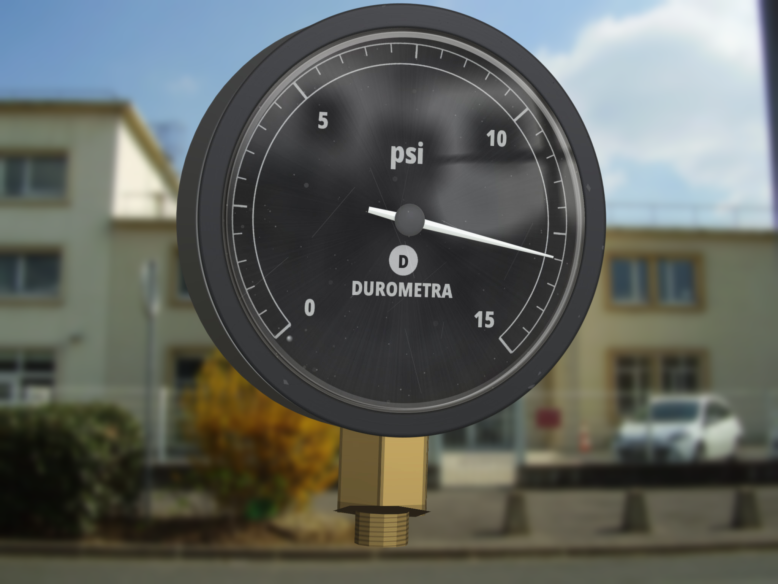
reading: {"value": 13, "unit": "psi"}
